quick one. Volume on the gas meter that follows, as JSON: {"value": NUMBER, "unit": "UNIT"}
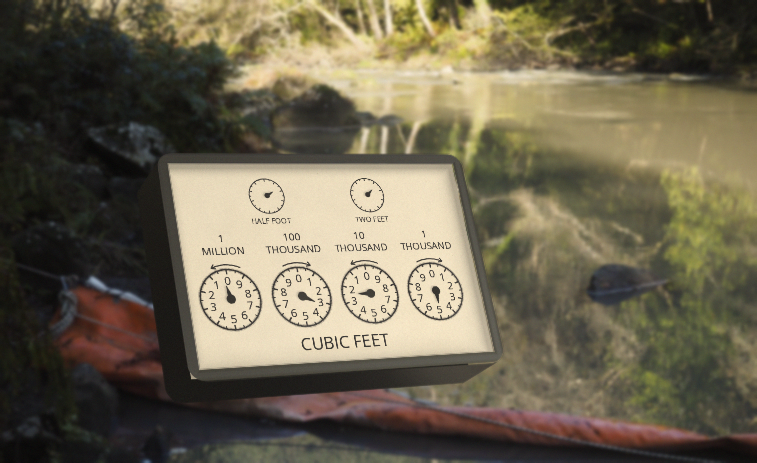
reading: {"value": 32500, "unit": "ft³"}
